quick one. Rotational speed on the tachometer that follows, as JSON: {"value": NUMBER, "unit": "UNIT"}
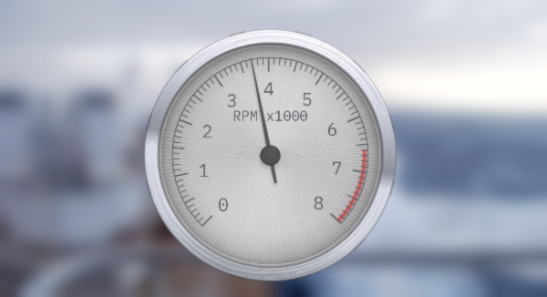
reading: {"value": 3700, "unit": "rpm"}
